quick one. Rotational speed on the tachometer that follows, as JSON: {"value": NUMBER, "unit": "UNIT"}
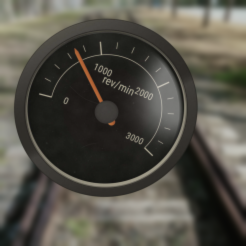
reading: {"value": 700, "unit": "rpm"}
